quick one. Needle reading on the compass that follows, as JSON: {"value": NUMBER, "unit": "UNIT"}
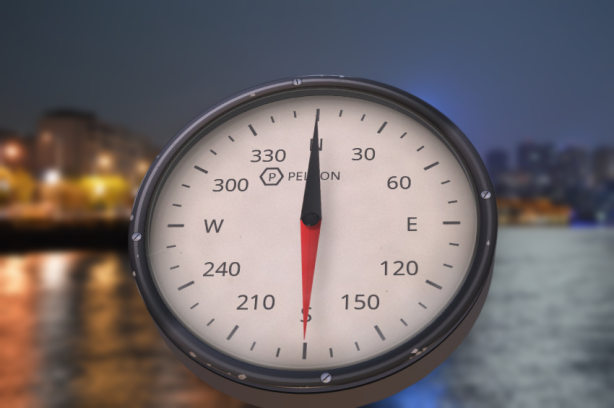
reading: {"value": 180, "unit": "°"}
